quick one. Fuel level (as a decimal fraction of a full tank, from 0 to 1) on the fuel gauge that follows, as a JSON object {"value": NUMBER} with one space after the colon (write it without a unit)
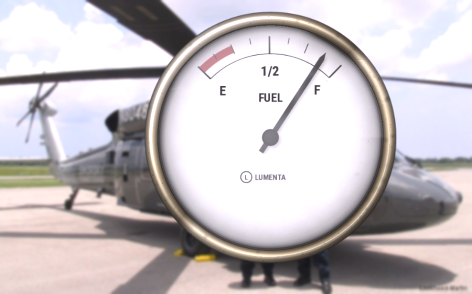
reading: {"value": 0.875}
